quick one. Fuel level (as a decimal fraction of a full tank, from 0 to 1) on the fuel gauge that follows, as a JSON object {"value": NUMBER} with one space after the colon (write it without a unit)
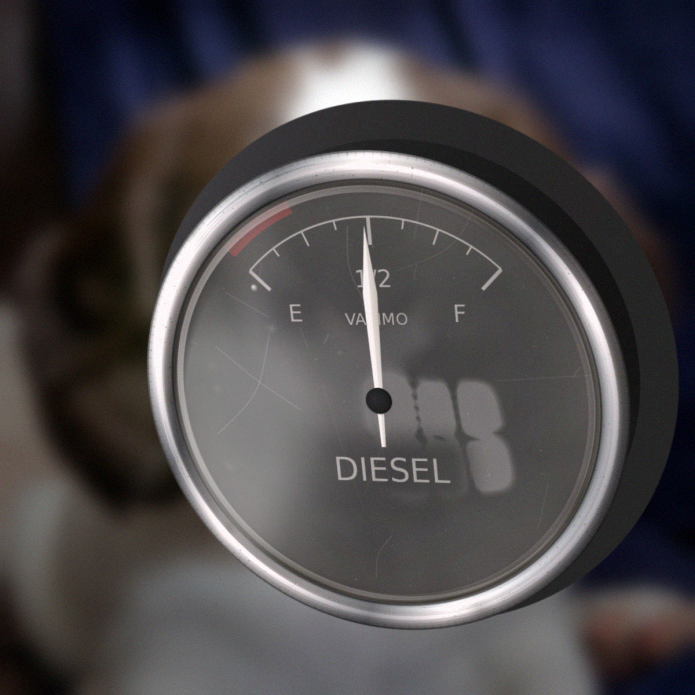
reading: {"value": 0.5}
